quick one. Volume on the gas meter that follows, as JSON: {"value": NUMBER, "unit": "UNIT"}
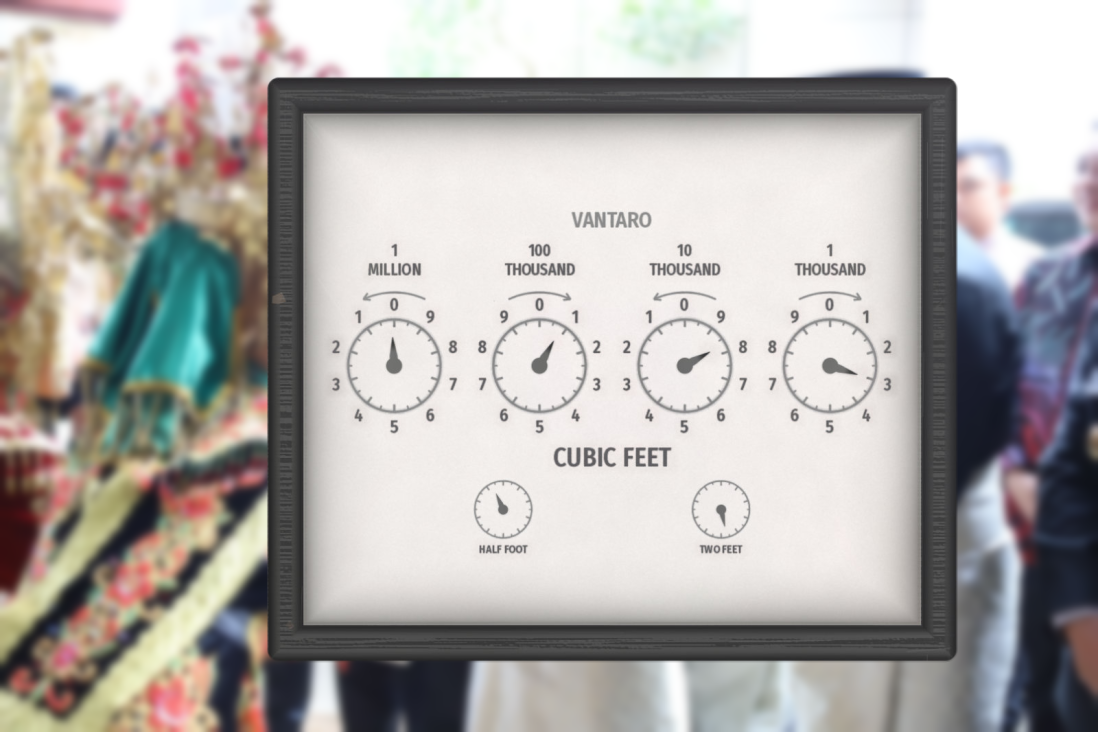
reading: {"value": 8300, "unit": "ft³"}
